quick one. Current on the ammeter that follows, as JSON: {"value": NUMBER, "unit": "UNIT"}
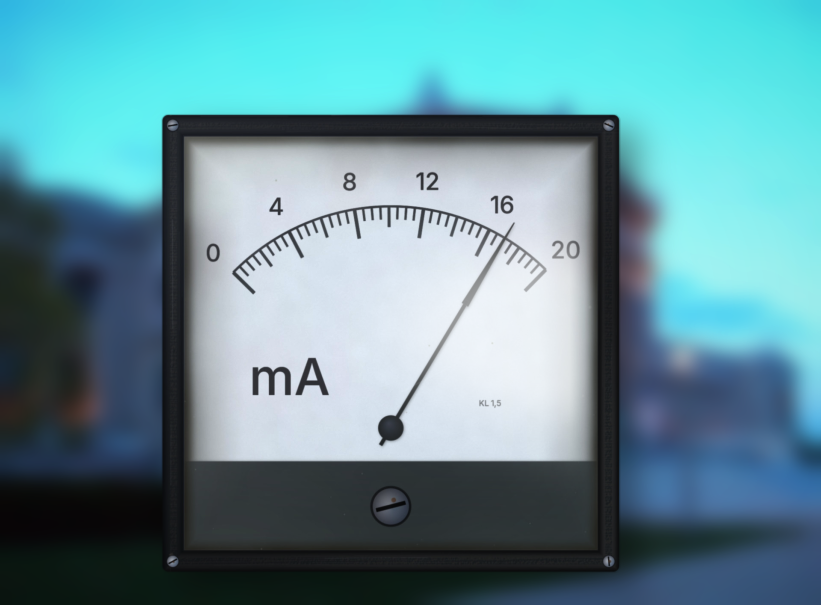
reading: {"value": 17, "unit": "mA"}
